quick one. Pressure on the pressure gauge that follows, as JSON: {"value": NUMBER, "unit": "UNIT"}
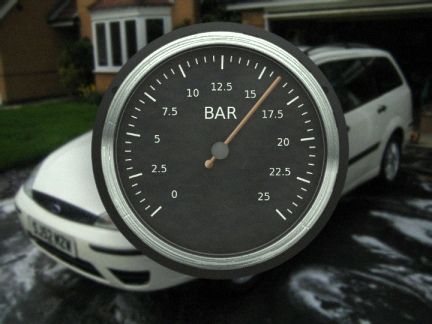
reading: {"value": 16, "unit": "bar"}
